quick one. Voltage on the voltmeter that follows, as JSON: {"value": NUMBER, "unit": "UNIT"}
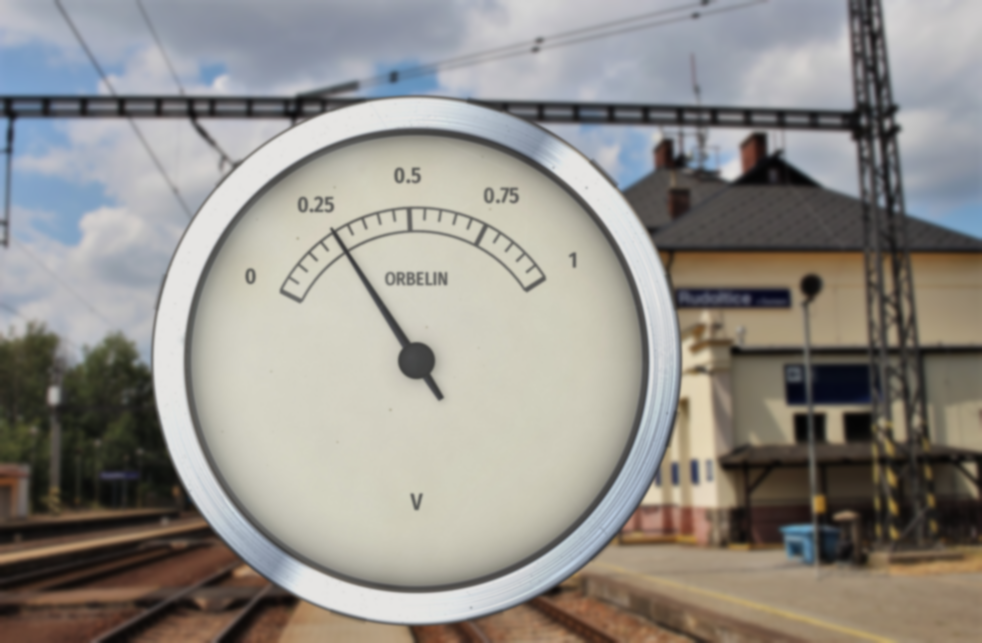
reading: {"value": 0.25, "unit": "V"}
